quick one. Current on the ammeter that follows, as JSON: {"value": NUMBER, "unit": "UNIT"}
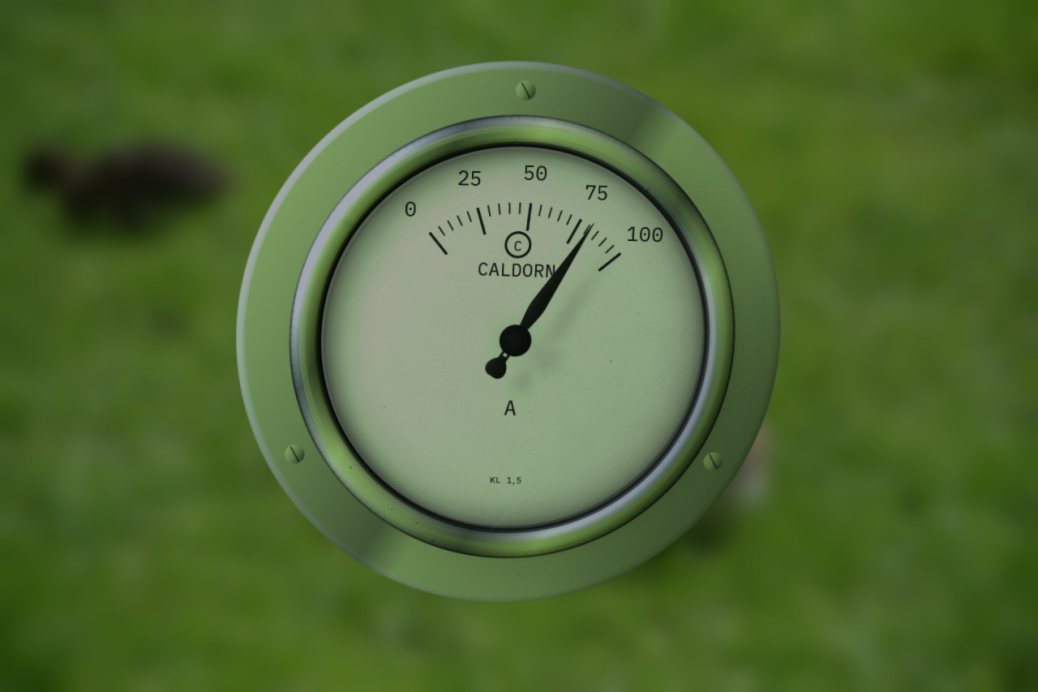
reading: {"value": 80, "unit": "A"}
